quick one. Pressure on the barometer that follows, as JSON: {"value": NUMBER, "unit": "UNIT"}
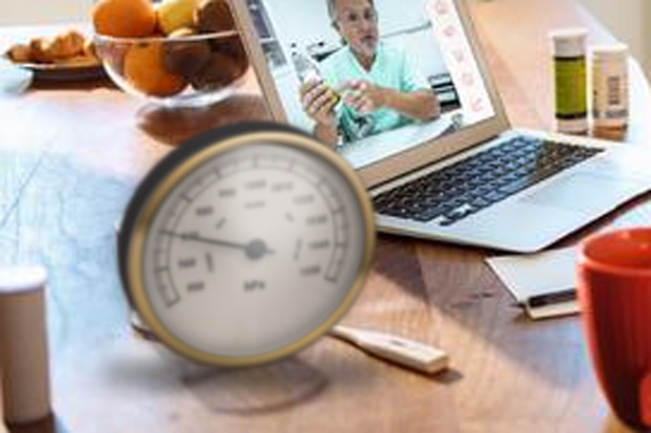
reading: {"value": 970, "unit": "hPa"}
